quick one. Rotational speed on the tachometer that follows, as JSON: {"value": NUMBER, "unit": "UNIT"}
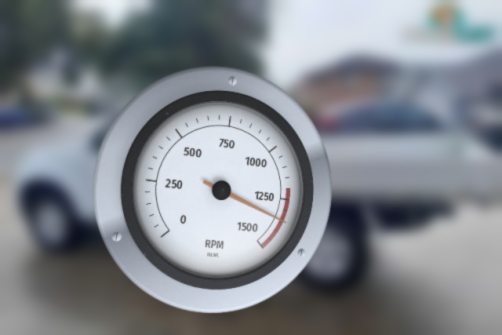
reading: {"value": 1350, "unit": "rpm"}
